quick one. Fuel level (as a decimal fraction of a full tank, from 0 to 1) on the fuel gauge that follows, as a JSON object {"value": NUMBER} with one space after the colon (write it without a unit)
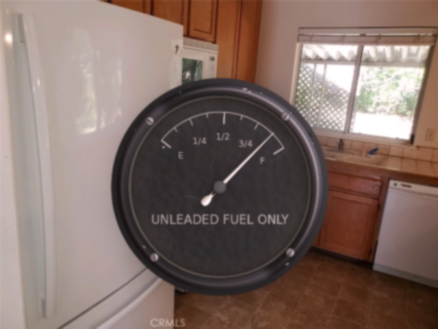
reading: {"value": 0.875}
